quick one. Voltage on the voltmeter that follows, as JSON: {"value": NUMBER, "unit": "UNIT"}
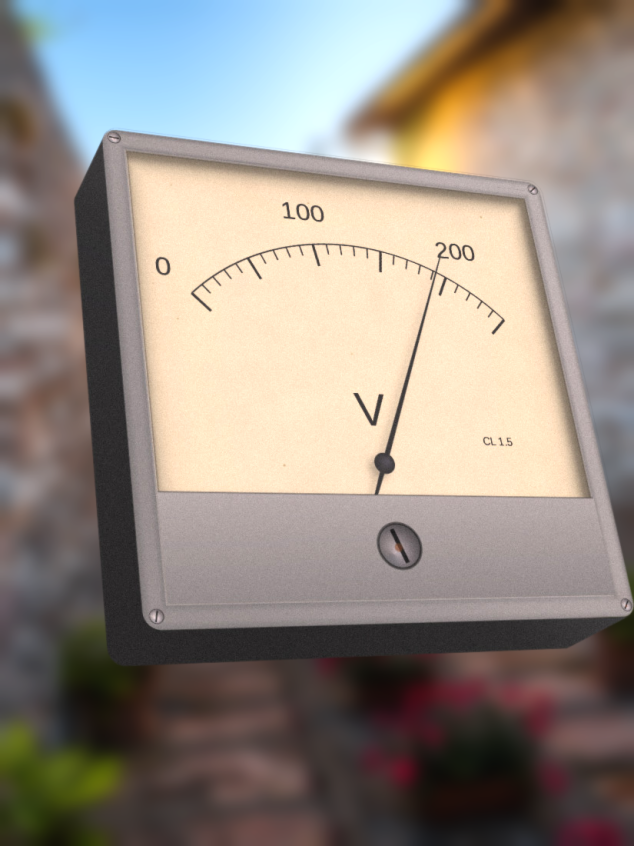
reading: {"value": 190, "unit": "V"}
